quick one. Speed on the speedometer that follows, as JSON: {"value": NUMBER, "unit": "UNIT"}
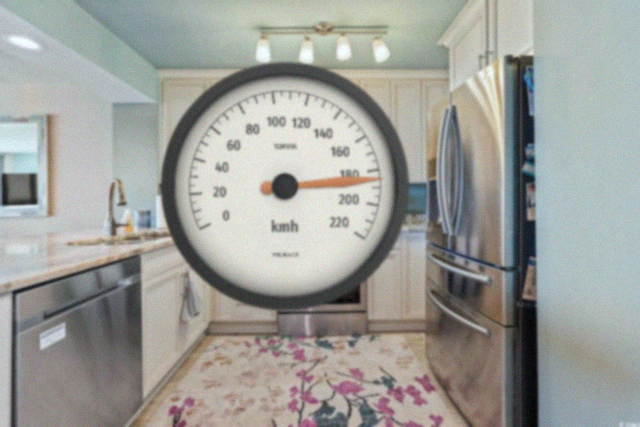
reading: {"value": 185, "unit": "km/h"}
